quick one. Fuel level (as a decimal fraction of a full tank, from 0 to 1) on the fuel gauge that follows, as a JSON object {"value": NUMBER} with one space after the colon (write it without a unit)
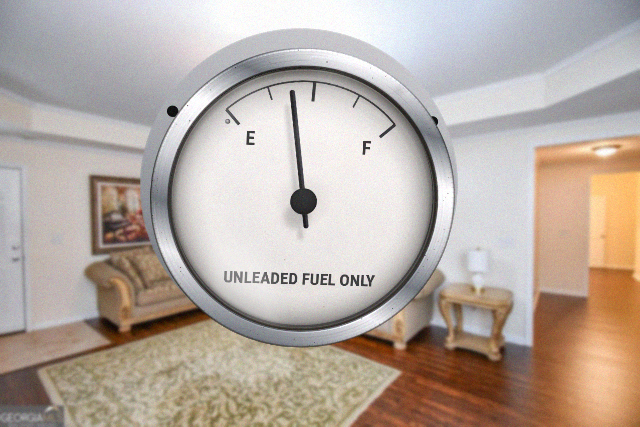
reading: {"value": 0.375}
